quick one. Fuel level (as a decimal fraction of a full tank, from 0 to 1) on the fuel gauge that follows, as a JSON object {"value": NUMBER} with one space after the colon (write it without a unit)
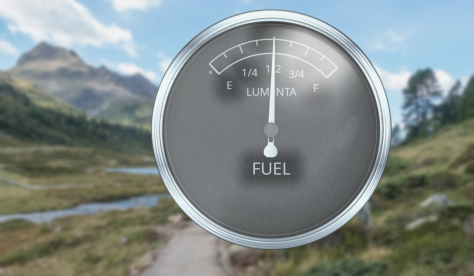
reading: {"value": 0.5}
